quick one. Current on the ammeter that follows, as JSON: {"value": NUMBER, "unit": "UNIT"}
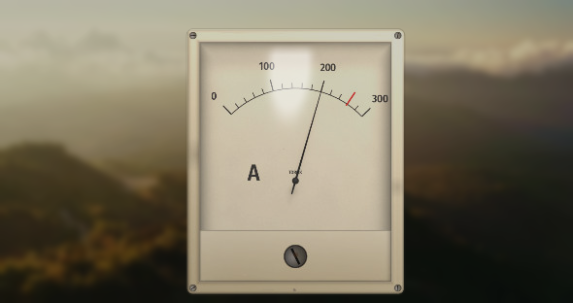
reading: {"value": 200, "unit": "A"}
